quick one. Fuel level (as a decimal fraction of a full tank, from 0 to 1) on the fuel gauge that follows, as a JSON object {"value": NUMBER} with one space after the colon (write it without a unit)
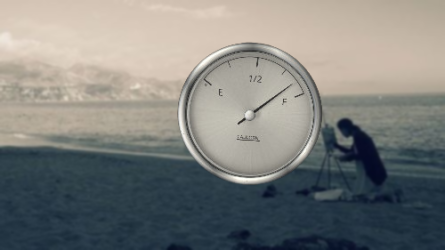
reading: {"value": 0.875}
